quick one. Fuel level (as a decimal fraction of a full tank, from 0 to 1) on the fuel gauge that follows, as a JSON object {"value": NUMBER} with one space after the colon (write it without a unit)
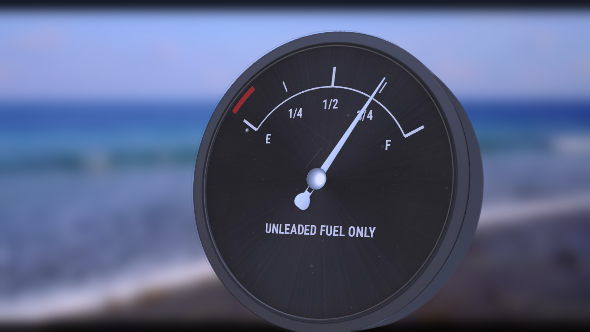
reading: {"value": 0.75}
